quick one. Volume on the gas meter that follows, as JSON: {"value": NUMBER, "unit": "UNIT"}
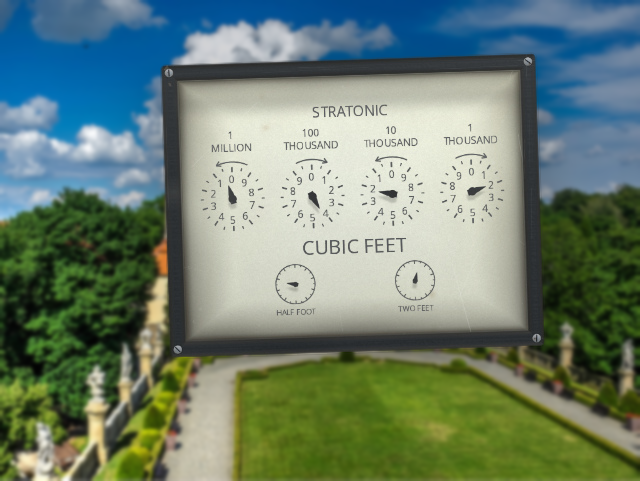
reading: {"value": 42200, "unit": "ft³"}
